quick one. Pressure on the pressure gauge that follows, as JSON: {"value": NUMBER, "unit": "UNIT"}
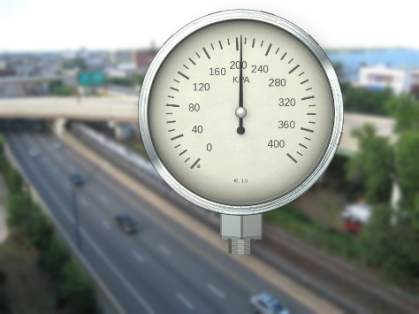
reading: {"value": 205, "unit": "kPa"}
